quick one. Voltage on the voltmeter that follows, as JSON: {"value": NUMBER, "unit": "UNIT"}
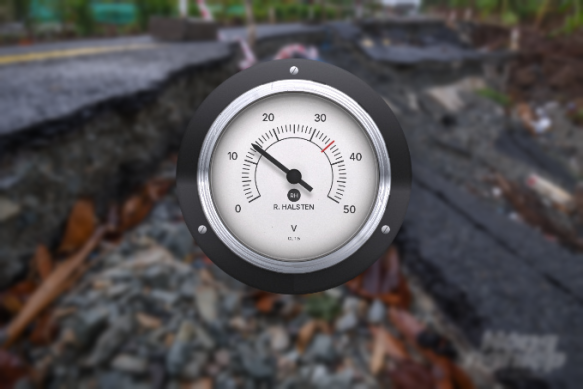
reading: {"value": 14, "unit": "V"}
